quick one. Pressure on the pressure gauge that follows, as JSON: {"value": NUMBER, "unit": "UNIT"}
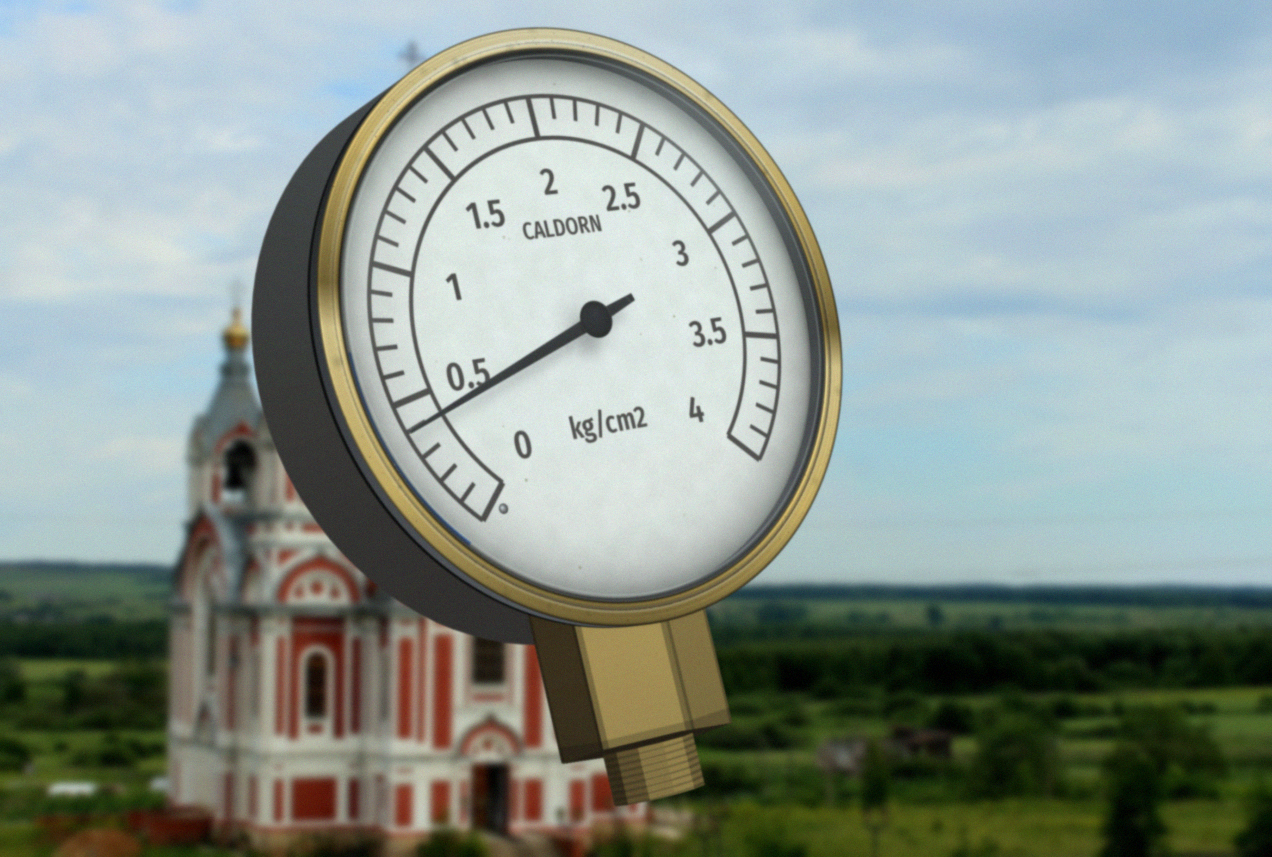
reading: {"value": 0.4, "unit": "kg/cm²"}
